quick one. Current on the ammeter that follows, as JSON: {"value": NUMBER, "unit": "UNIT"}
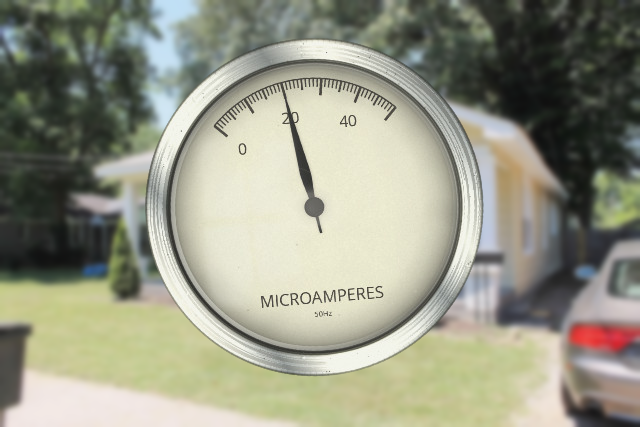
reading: {"value": 20, "unit": "µA"}
